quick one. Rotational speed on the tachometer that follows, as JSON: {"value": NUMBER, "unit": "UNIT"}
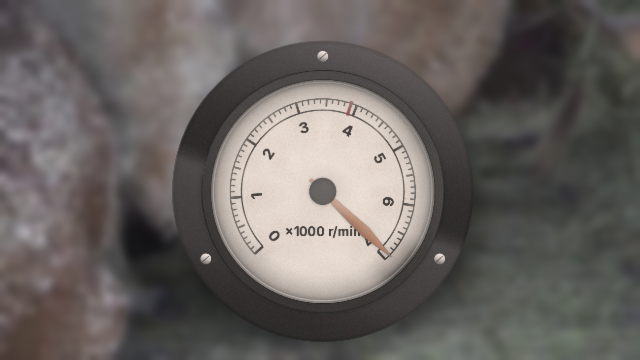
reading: {"value": 6900, "unit": "rpm"}
